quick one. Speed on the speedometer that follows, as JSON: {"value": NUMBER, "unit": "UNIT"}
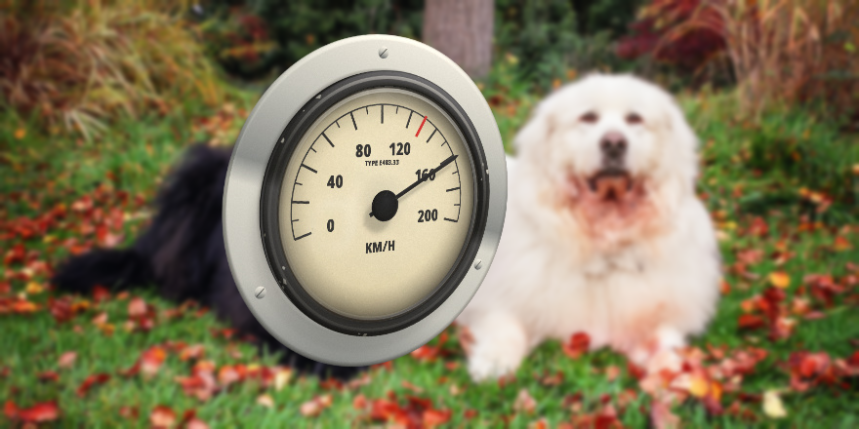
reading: {"value": 160, "unit": "km/h"}
